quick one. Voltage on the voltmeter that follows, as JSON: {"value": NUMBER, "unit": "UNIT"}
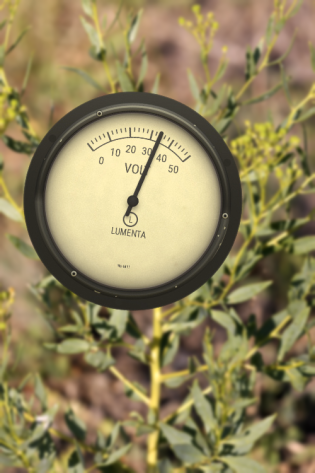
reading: {"value": 34, "unit": "V"}
